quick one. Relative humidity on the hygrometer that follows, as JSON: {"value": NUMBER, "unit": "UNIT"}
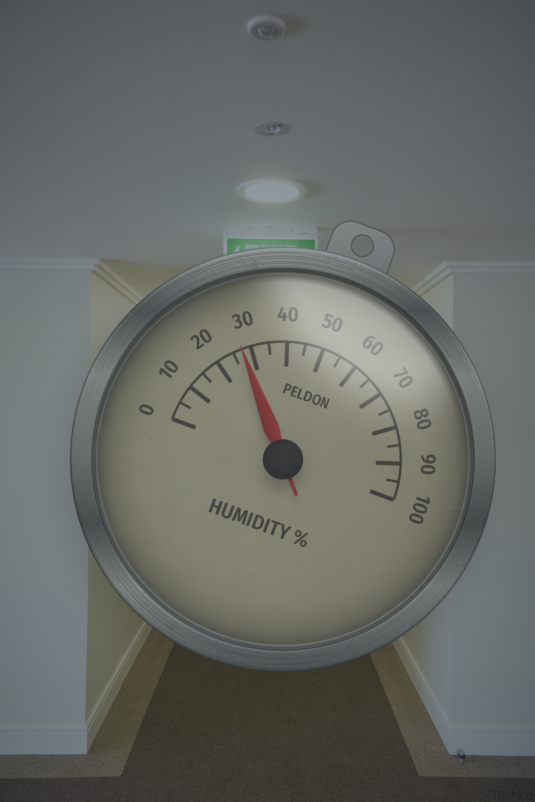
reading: {"value": 27.5, "unit": "%"}
